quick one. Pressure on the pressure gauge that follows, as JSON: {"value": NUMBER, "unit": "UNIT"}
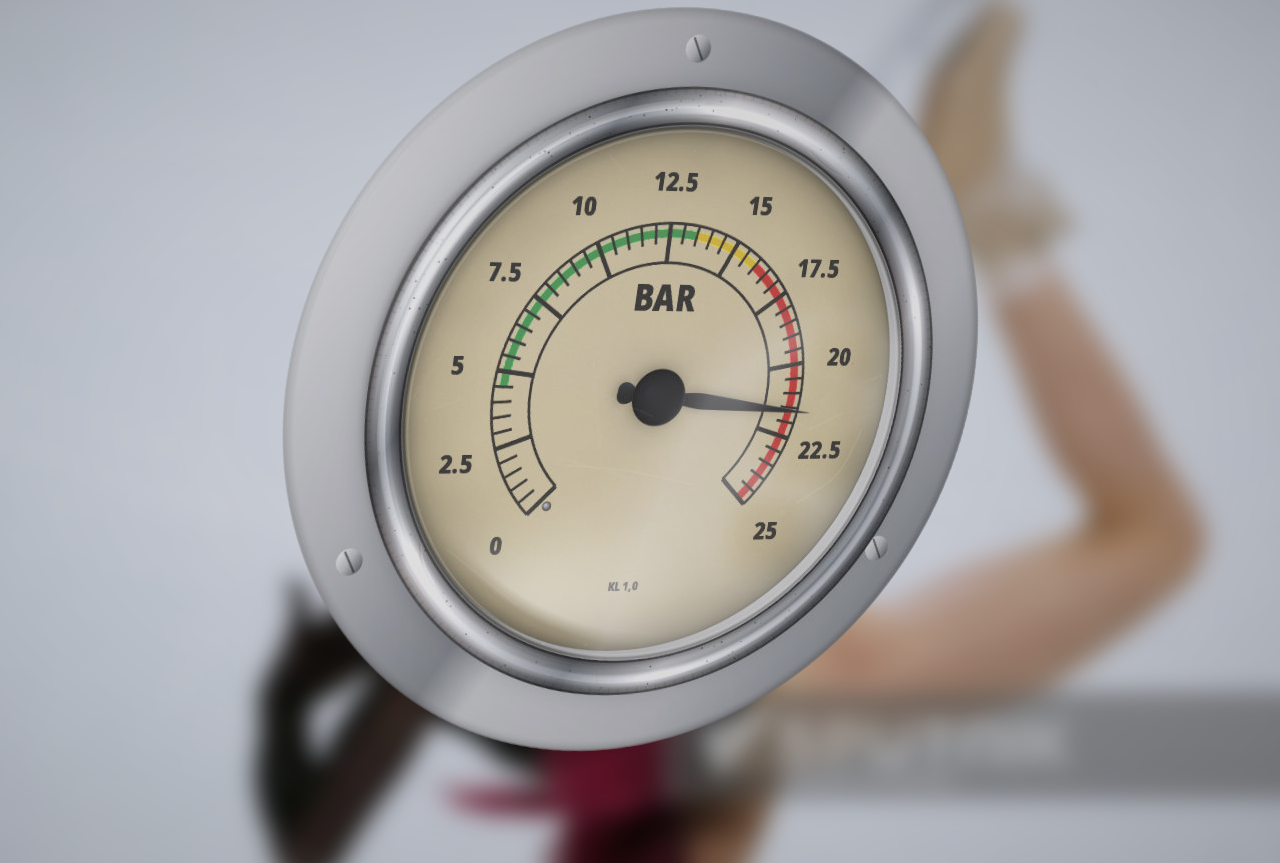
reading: {"value": 21.5, "unit": "bar"}
